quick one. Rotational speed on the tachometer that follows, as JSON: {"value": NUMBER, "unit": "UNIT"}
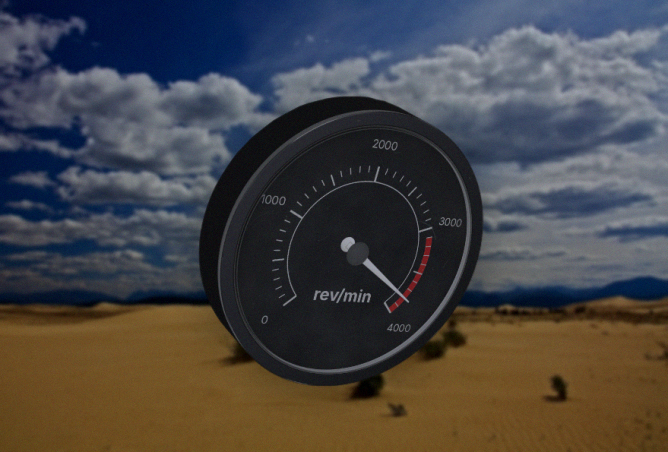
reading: {"value": 3800, "unit": "rpm"}
